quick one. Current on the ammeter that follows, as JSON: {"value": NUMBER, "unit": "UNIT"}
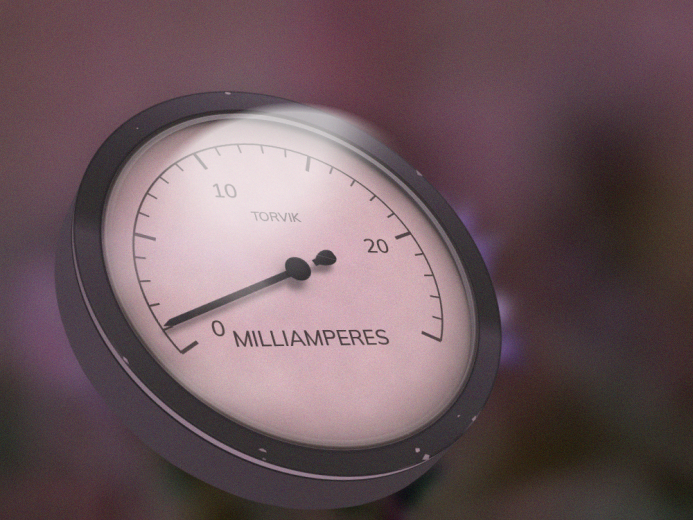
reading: {"value": 1, "unit": "mA"}
